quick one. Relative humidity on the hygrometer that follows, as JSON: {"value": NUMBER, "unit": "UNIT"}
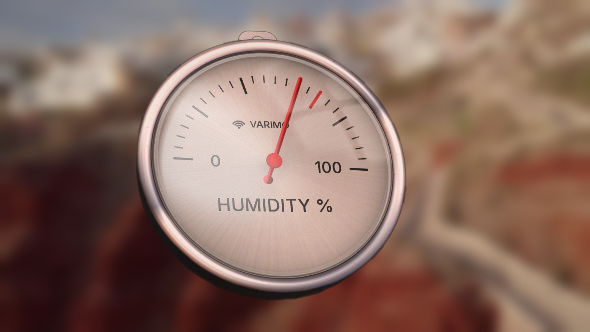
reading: {"value": 60, "unit": "%"}
